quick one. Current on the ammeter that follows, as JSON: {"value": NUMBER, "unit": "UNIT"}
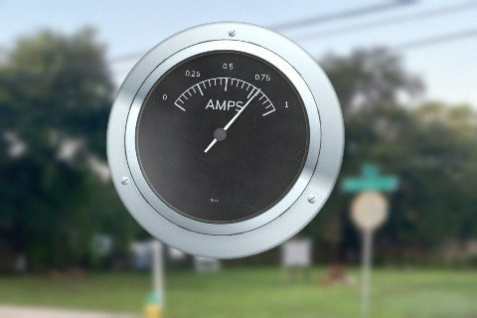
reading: {"value": 0.8, "unit": "A"}
